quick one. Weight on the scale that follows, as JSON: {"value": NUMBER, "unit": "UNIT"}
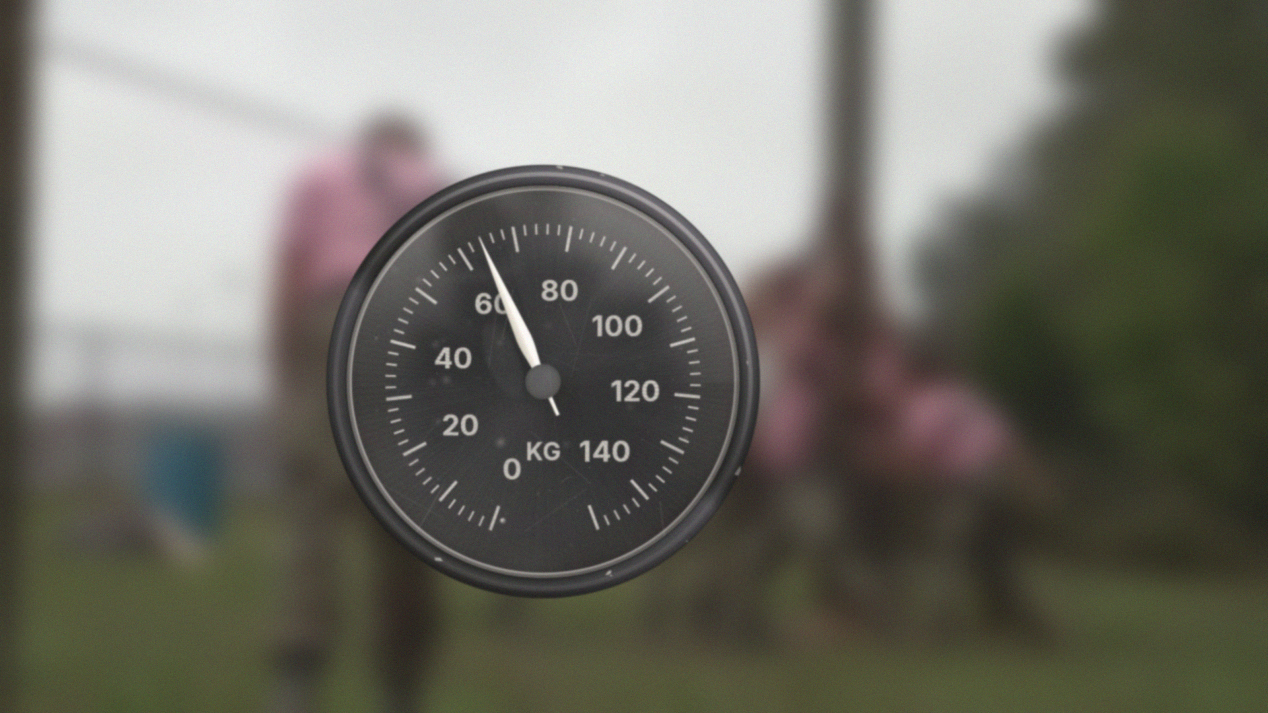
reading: {"value": 64, "unit": "kg"}
